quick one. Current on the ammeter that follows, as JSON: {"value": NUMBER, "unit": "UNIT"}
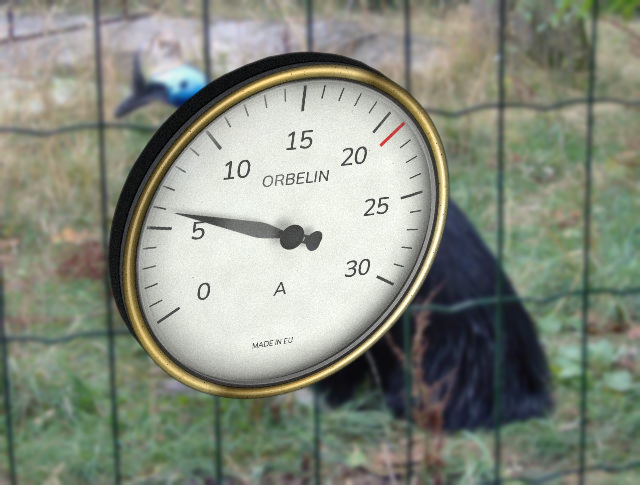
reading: {"value": 6, "unit": "A"}
